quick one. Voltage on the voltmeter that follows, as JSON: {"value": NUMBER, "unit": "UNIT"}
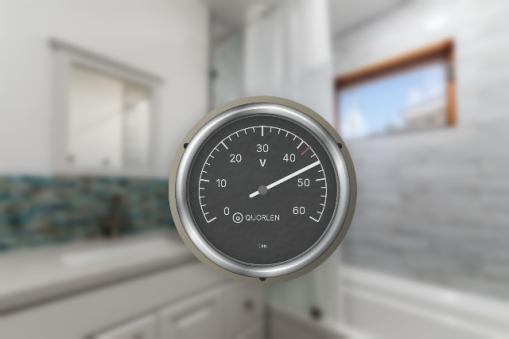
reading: {"value": 46, "unit": "V"}
